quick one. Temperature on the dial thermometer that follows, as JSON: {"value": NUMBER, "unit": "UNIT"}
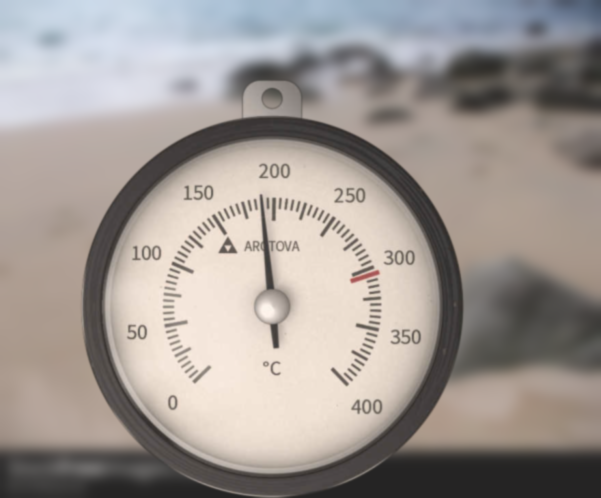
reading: {"value": 190, "unit": "°C"}
